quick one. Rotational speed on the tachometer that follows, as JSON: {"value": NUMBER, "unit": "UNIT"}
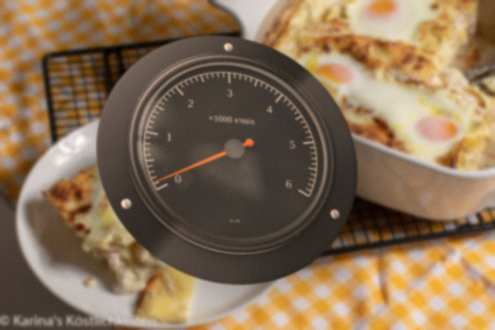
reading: {"value": 100, "unit": "rpm"}
